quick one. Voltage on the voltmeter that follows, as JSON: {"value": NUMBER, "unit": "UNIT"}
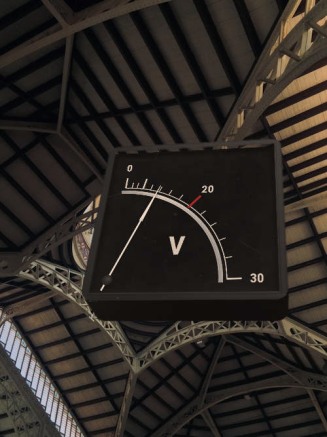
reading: {"value": 14, "unit": "V"}
